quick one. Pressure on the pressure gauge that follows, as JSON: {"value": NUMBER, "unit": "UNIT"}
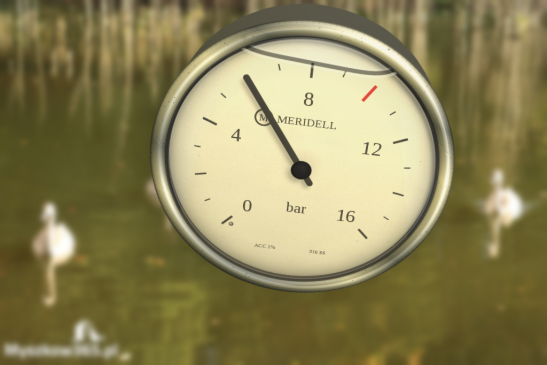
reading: {"value": 6, "unit": "bar"}
